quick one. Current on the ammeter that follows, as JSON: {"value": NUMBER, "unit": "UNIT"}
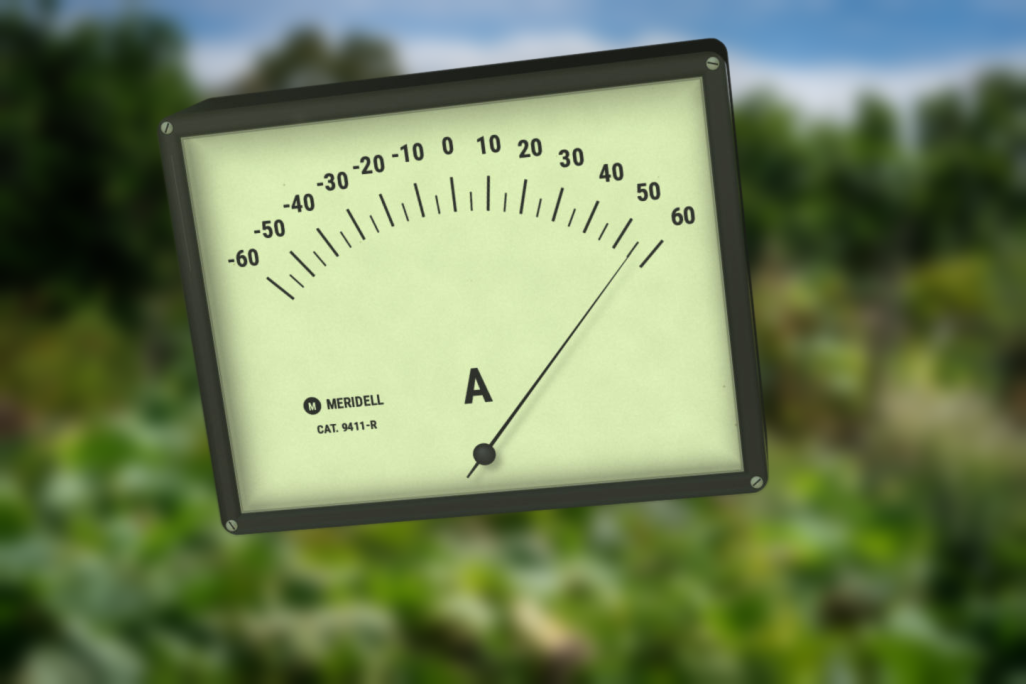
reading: {"value": 55, "unit": "A"}
